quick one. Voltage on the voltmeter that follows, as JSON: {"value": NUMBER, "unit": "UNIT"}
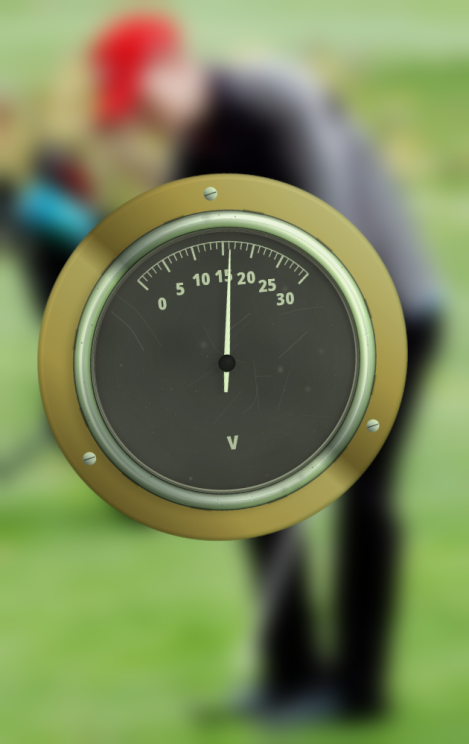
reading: {"value": 16, "unit": "V"}
